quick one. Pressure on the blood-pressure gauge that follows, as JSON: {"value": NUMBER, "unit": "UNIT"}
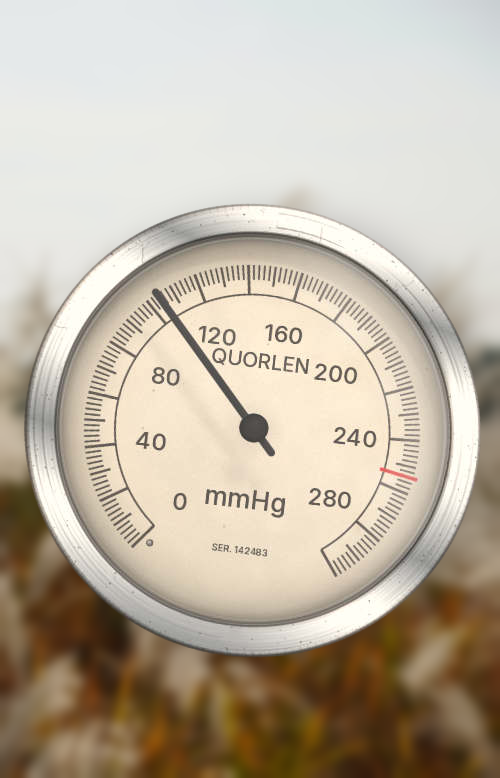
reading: {"value": 104, "unit": "mmHg"}
